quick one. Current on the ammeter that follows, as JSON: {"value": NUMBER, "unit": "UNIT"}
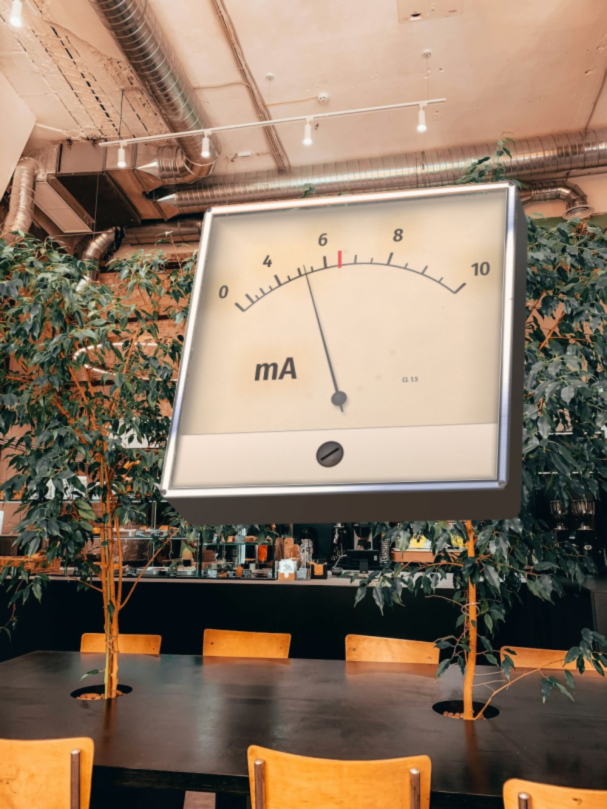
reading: {"value": 5.25, "unit": "mA"}
